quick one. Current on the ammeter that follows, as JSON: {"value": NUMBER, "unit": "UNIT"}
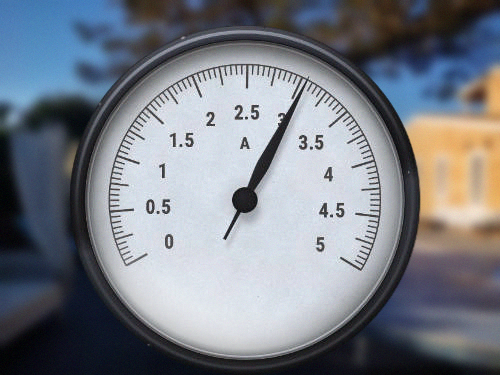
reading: {"value": 3.05, "unit": "A"}
